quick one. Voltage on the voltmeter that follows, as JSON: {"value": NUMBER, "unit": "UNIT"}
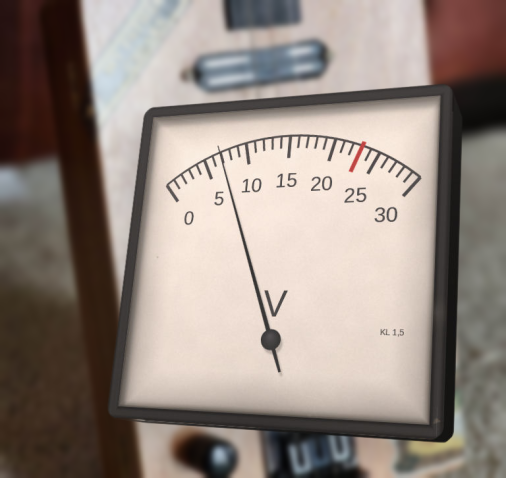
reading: {"value": 7, "unit": "V"}
